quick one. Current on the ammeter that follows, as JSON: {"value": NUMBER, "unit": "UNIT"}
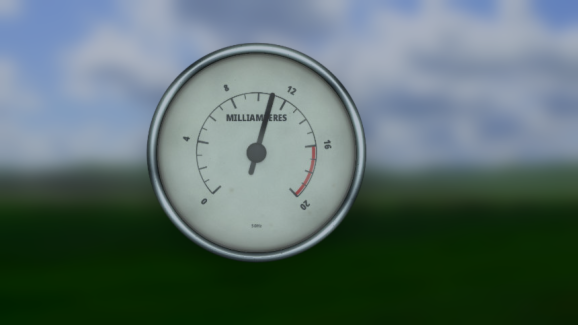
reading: {"value": 11, "unit": "mA"}
